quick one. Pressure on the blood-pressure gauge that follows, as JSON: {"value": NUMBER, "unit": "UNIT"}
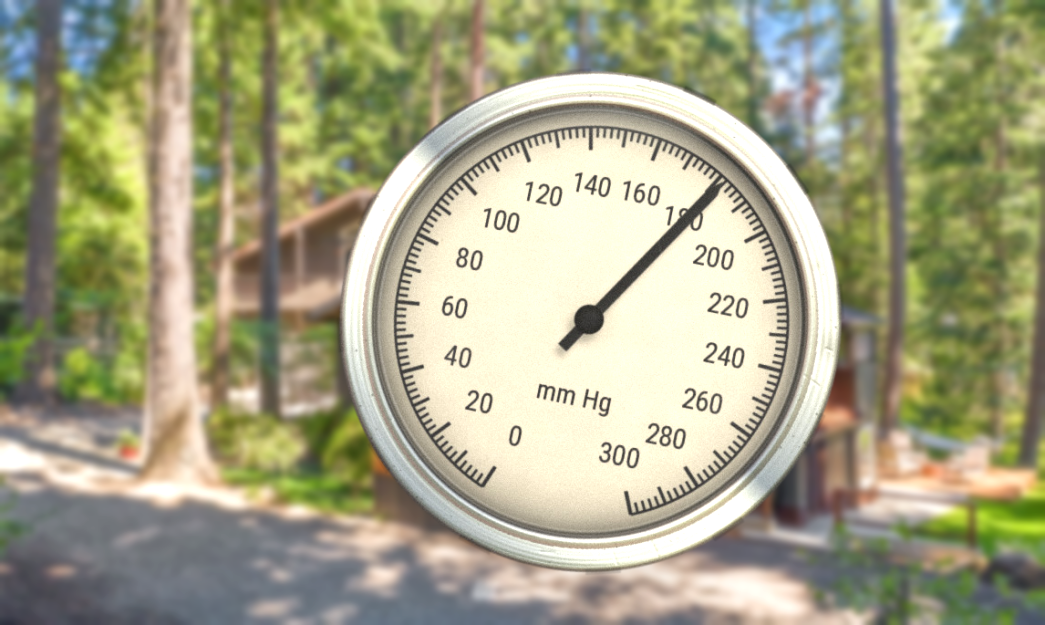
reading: {"value": 182, "unit": "mmHg"}
